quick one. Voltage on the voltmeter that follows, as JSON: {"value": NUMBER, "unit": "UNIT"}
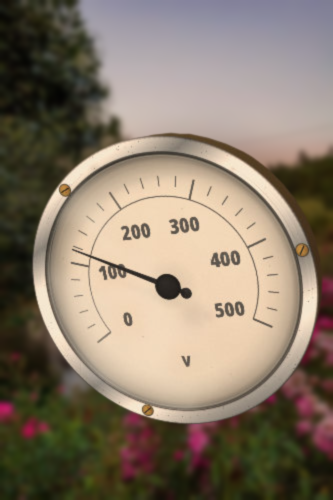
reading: {"value": 120, "unit": "V"}
